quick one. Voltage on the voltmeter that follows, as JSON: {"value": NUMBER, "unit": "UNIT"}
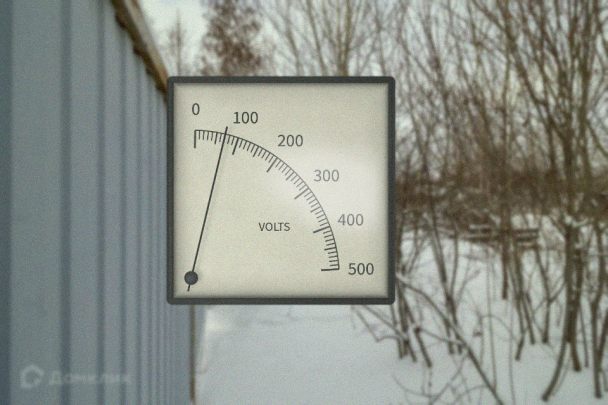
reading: {"value": 70, "unit": "V"}
